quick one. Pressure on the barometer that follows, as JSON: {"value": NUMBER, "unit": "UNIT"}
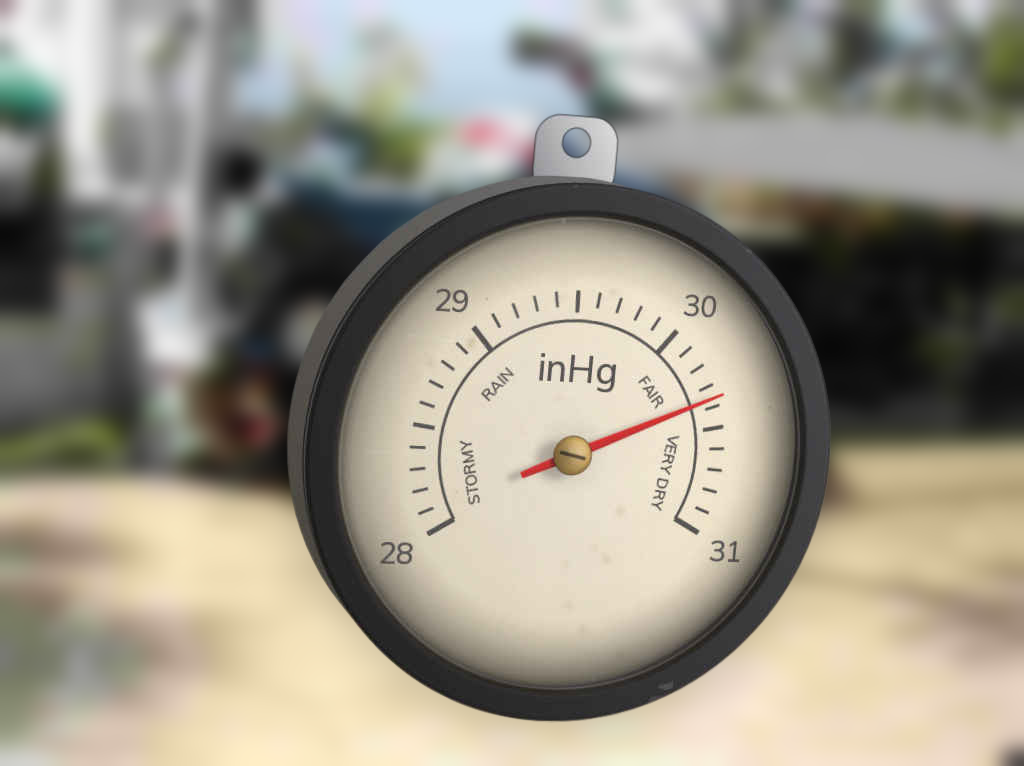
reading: {"value": 30.35, "unit": "inHg"}
